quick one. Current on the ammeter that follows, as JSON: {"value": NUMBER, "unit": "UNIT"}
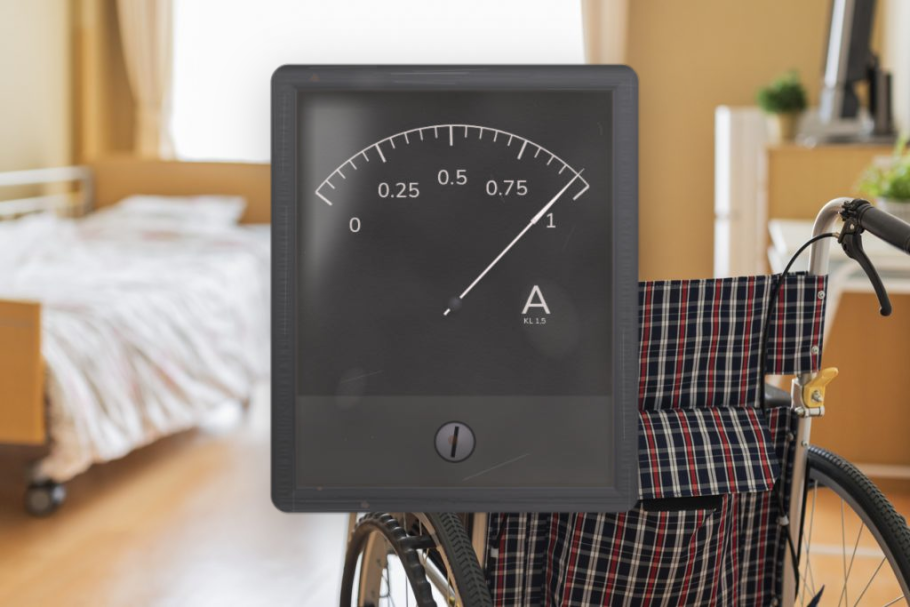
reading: {"value": 0.95, "unit": "A"}
